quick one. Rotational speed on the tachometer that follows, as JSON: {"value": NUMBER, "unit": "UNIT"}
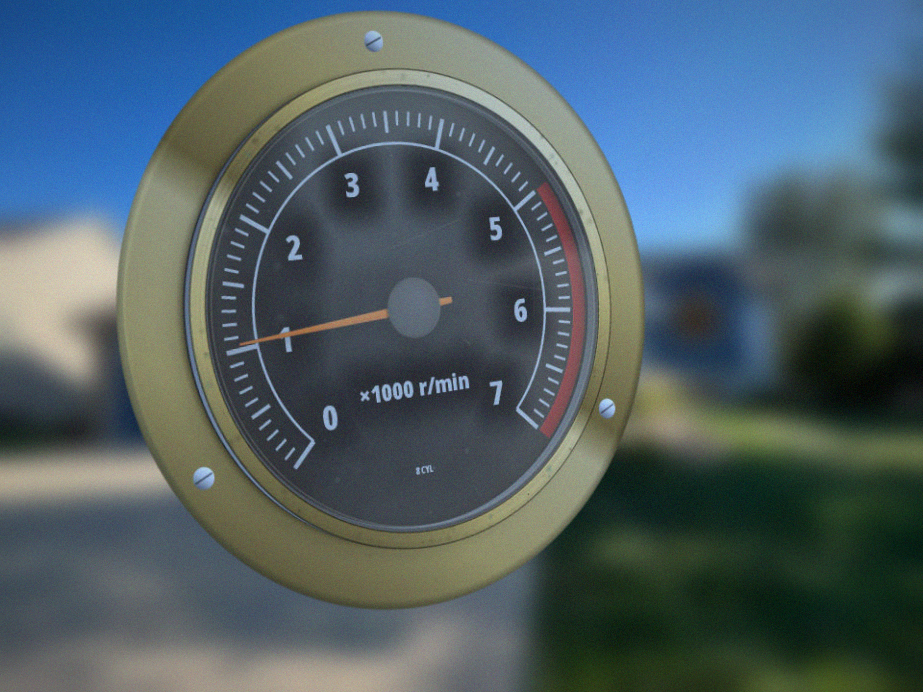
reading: {"value": 1050, "unit": "rpm"}
